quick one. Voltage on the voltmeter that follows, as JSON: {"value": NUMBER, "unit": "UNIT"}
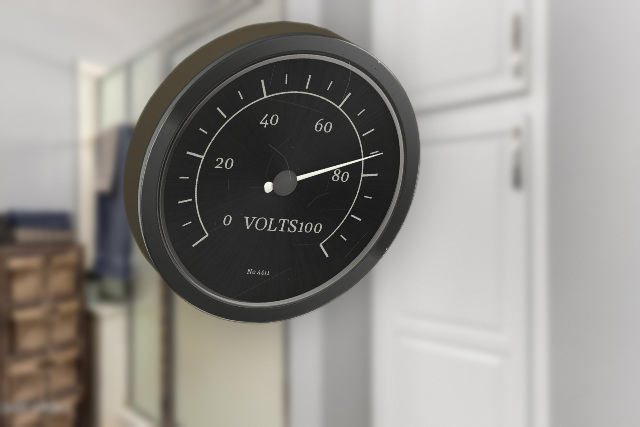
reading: {"value": 75, "unit": "V"}
